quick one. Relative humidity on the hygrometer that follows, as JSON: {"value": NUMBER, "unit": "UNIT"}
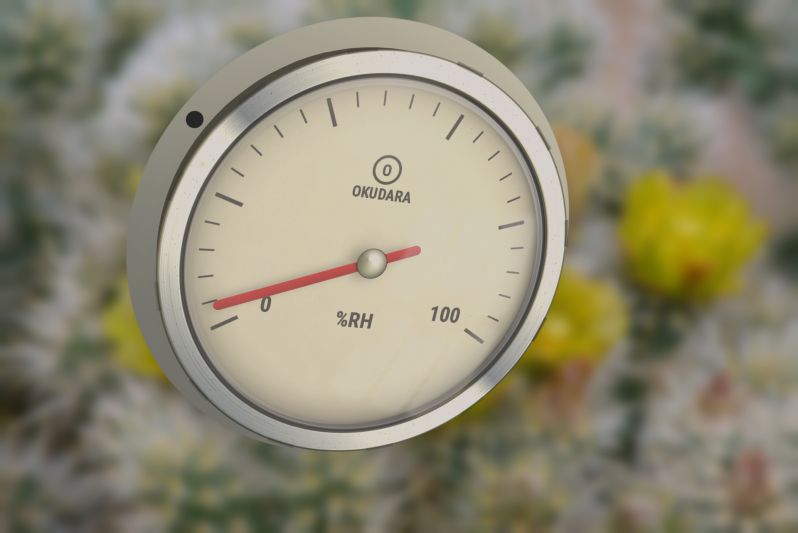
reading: {"value": 4, "unit": "%"}
